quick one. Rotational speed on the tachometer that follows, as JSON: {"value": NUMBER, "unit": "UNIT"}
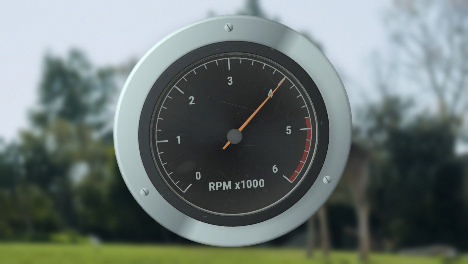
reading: {"value": 4000, "unit": "rpm"}
